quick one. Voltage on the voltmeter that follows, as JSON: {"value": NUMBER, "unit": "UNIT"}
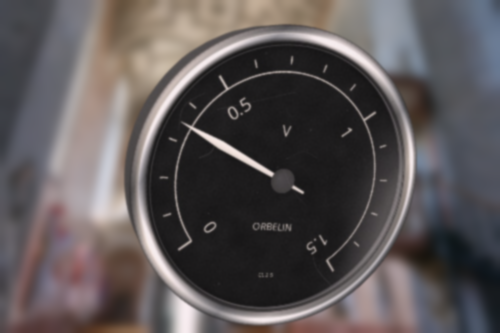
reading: {"value": 0.35, "unit": "V"}
